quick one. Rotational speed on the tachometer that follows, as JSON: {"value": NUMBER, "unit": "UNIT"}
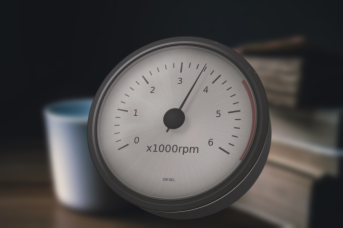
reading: {"value": 3600, "unit": "rpm"}
